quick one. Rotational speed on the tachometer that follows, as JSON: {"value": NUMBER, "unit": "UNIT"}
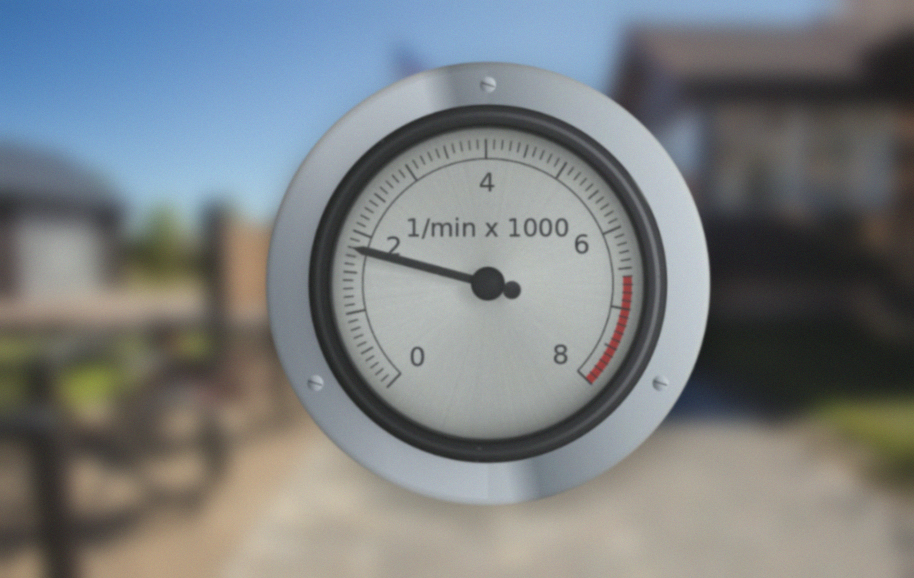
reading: {"value": 1800, "unit": "rpm"}
